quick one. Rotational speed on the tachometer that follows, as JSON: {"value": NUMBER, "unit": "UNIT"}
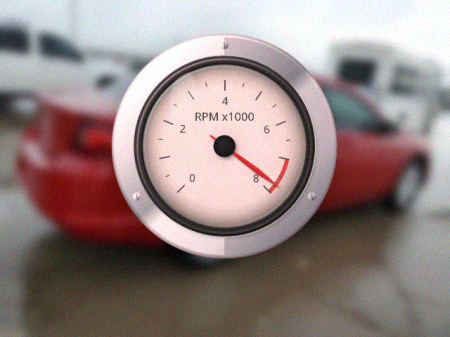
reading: {"value": 7750, "unit": "rpm"}
